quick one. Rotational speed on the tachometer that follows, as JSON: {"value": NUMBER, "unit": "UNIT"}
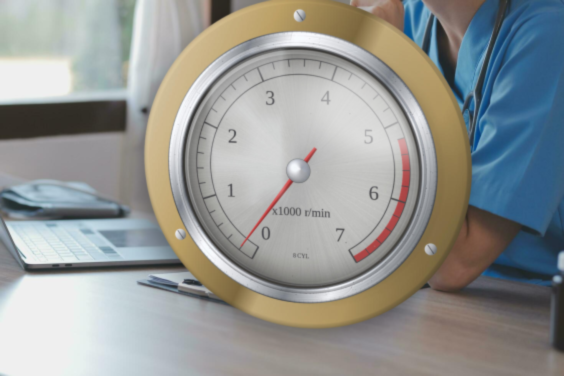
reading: {"value": 200, "unit": "rpm"}
